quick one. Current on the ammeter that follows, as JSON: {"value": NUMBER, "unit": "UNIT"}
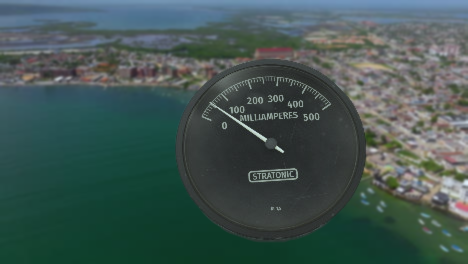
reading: {"value": 50, "unit": "mA"}
